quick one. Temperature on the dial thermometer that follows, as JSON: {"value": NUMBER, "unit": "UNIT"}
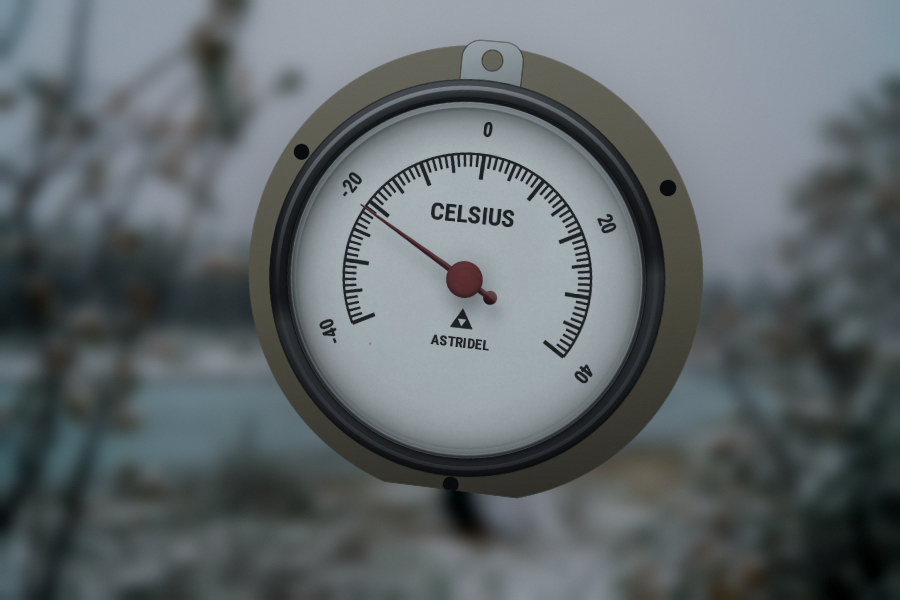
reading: {"value": -21, "unit": "°C"}
